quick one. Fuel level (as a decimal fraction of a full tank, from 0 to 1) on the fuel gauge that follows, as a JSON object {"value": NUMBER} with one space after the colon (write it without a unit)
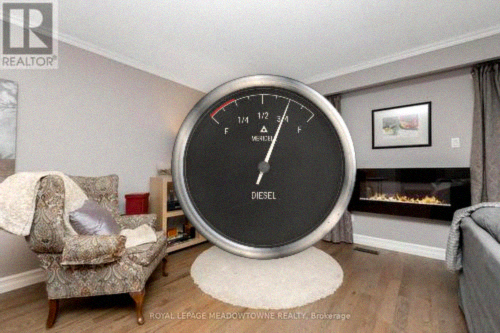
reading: {"value": 0.75}
